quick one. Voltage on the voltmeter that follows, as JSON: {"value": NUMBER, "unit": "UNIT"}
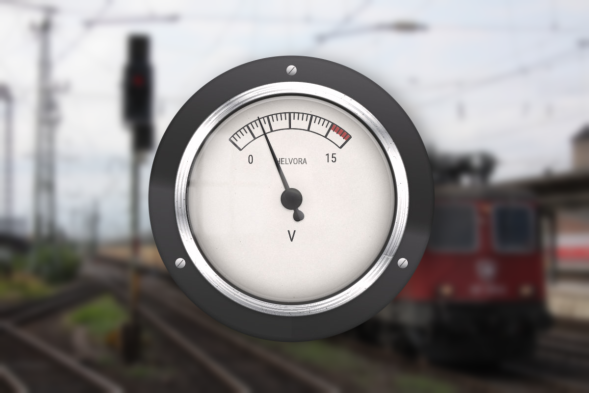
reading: {"value": 4, "unit": "V"}
